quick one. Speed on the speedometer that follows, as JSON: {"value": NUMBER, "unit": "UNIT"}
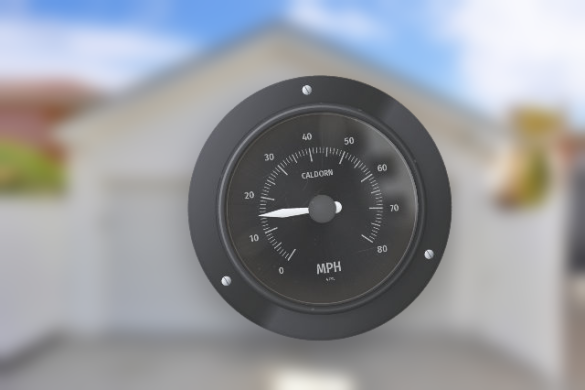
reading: {"value": 15, "unit": "mph"}
